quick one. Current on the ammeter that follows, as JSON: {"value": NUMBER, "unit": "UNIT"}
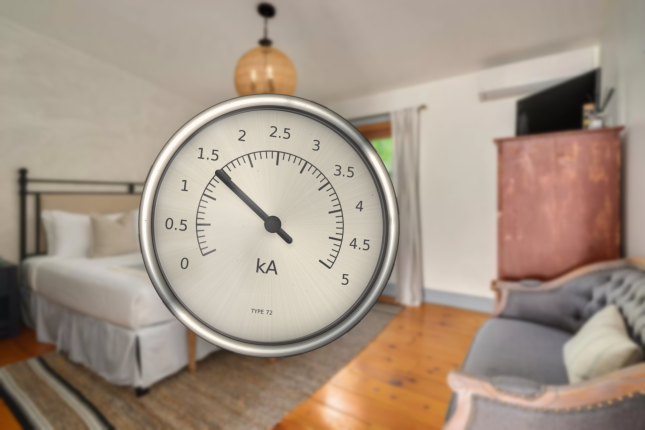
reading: {"value": 1.4, "unit": "kA"}
